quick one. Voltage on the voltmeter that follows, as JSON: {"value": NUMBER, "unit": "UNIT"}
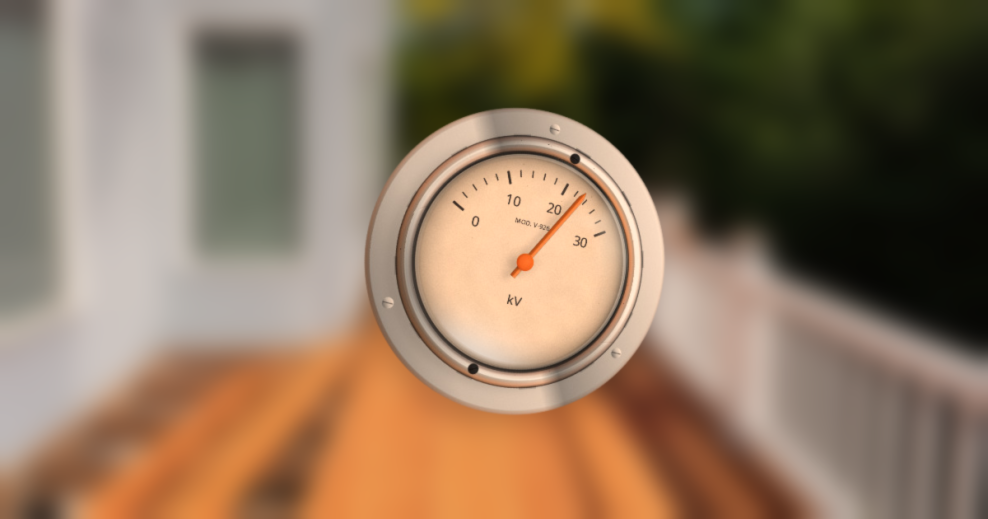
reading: {"value": 23, "unit": "kV"}
